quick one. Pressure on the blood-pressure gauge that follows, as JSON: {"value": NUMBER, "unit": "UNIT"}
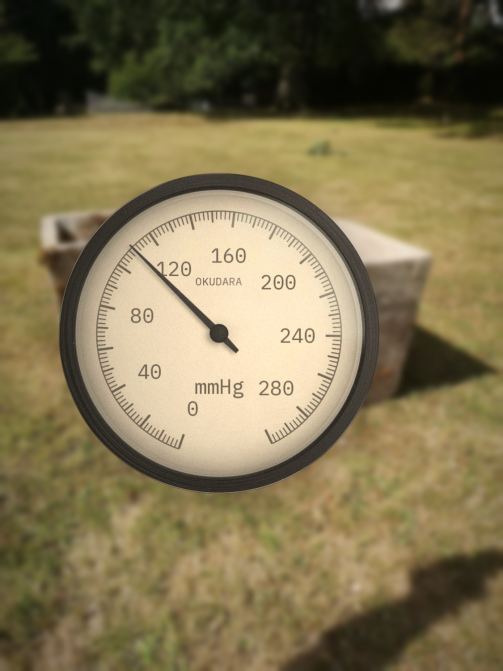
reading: {"value": 110, "unit": "mmHg"}
